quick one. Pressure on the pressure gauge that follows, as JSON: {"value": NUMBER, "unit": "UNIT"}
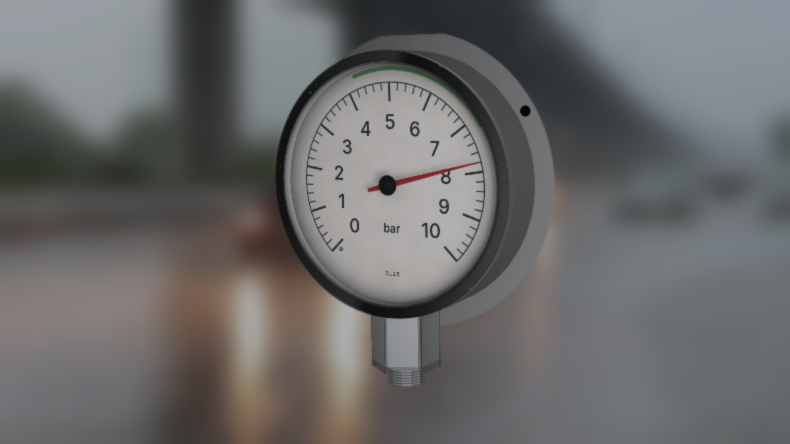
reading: {"value": 7.8, "unit": "bar"}
